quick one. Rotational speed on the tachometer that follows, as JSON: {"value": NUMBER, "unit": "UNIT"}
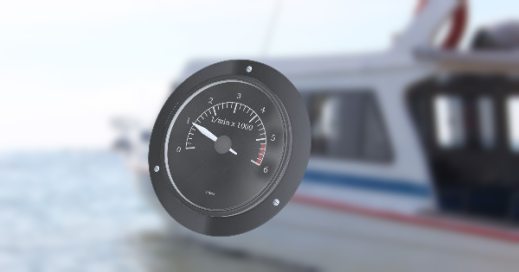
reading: {"value": 1000, "unit": "rpm"}
